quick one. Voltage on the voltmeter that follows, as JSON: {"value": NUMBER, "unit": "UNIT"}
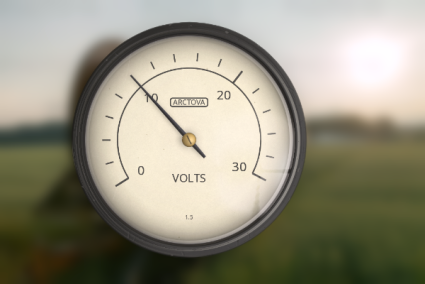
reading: {"value": 10, "unit": "V"}
